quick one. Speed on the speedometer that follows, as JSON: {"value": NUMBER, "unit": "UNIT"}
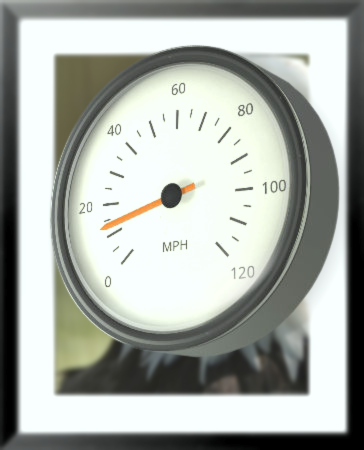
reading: {"value": 12.5, "unit": "mph"}
